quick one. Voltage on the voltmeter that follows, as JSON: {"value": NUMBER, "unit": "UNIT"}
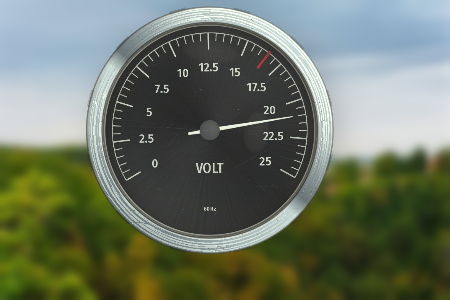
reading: {"value": 21, "unit": "V"}
